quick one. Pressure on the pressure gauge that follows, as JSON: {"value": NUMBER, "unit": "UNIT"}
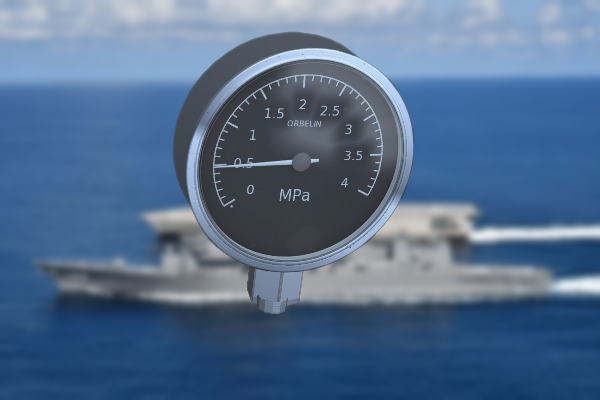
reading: {"value": 0.5, "unit": "MPa"}
